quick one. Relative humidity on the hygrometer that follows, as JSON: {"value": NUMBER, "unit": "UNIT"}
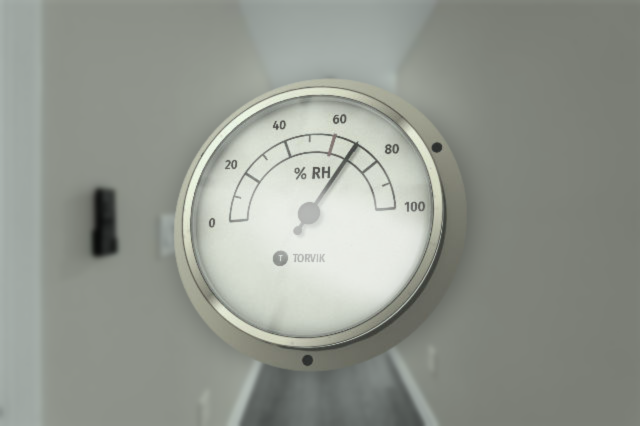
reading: {"value": 70, "unit": "%"}
